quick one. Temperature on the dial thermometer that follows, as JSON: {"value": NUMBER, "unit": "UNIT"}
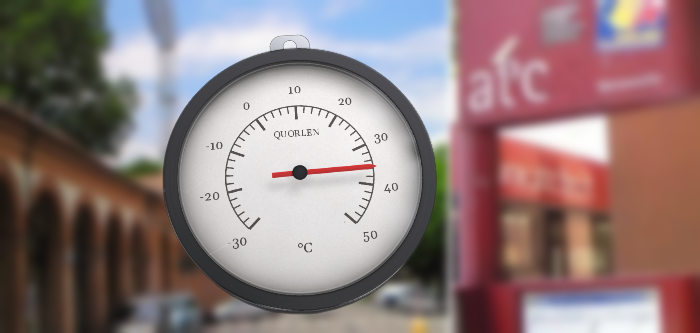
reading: {"value": 36, "unit": "°C"}
